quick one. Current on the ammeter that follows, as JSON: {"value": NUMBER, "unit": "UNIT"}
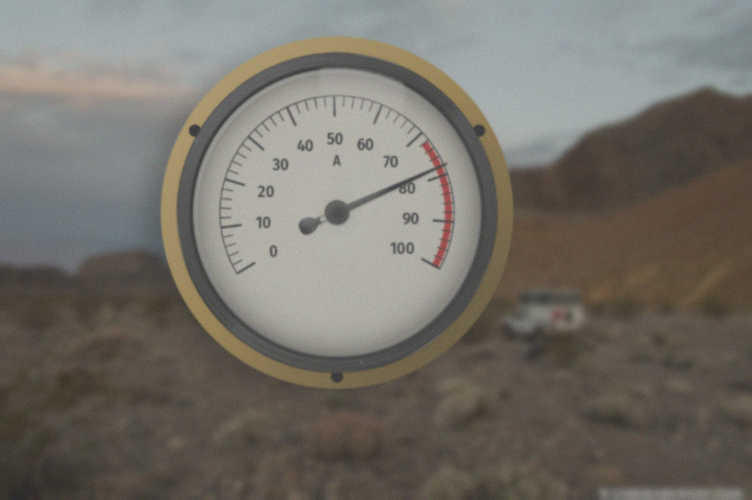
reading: {"value": 78, "unit": "A"}
